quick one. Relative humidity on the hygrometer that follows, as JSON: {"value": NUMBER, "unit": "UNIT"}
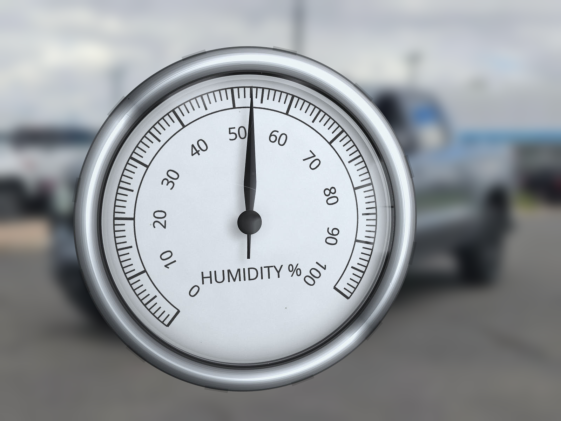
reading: {"value": 53, "unit": "%"}
